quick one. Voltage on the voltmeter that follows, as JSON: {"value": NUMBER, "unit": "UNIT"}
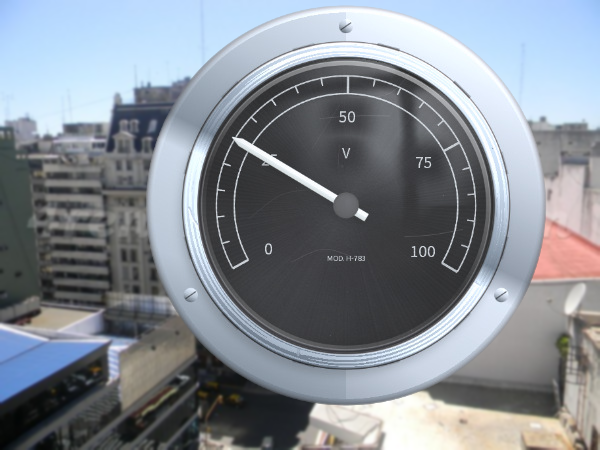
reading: {"value": 25, "unit": "V"}
